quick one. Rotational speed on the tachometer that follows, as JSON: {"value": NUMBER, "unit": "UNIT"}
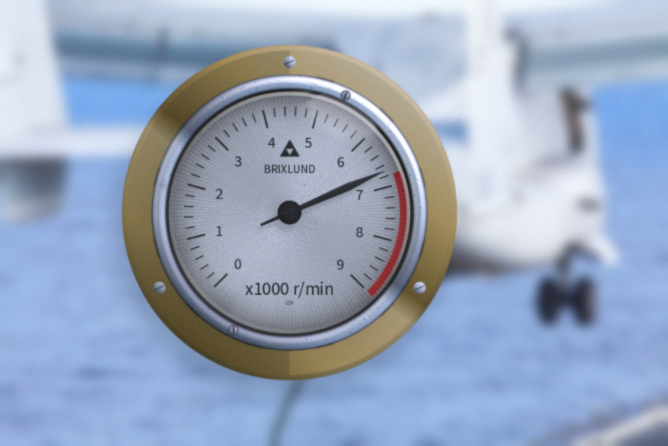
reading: {"value": 6700, "unit": "rpm"}
